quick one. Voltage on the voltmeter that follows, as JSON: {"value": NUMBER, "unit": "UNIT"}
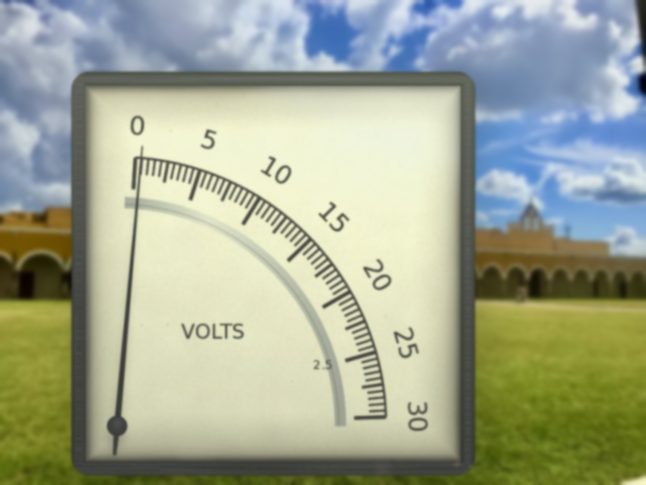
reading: {"value": 0.5, "unit": "V"}
